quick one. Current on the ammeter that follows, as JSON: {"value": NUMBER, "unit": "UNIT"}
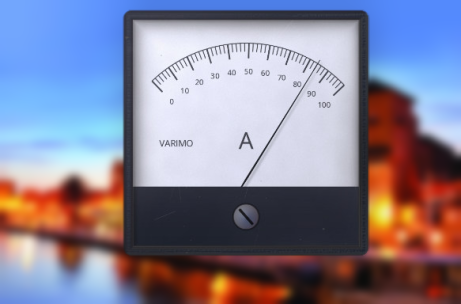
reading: {"value": 84, "unit": "A"}
